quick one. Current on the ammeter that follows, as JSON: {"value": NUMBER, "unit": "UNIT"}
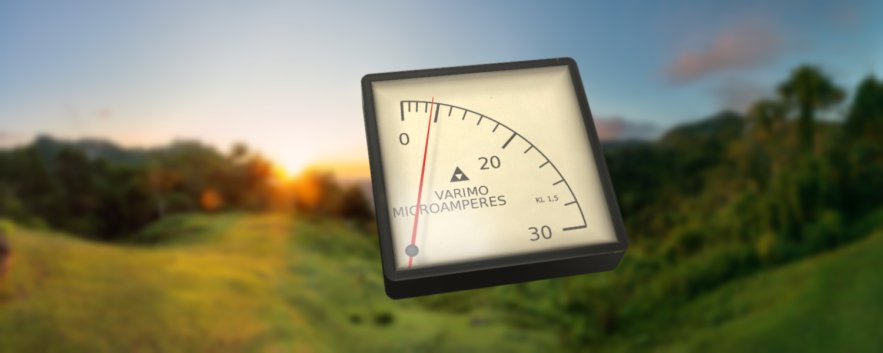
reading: {"value": 9, "unit": "µA"}
